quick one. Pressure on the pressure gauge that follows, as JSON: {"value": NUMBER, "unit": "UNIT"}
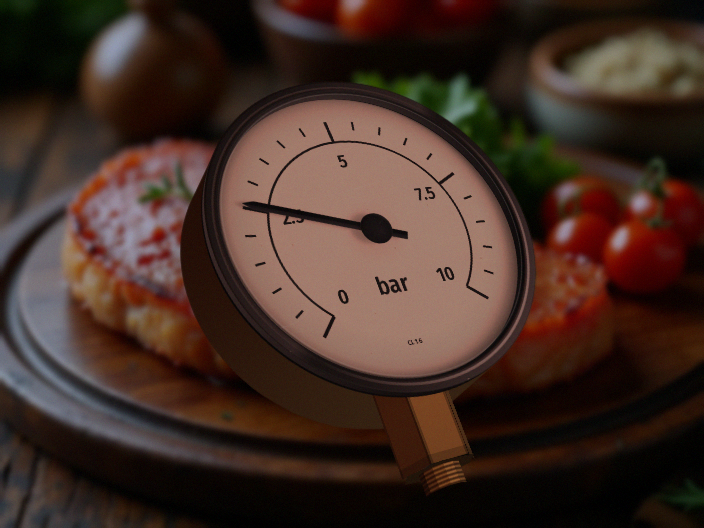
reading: {"value": 2.5, "unit": "bar"}
